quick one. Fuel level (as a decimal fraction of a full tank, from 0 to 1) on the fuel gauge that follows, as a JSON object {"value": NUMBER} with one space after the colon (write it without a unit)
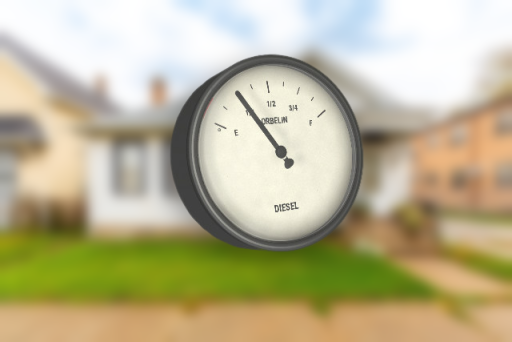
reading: {"value": 0.25}
